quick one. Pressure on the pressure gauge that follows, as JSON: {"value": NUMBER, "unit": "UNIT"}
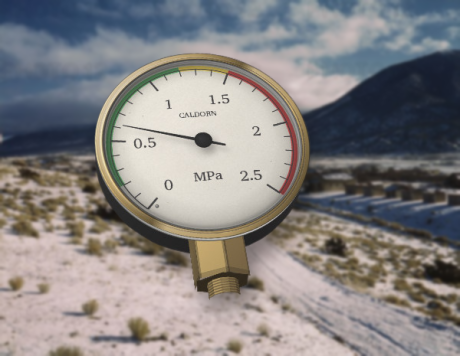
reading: {"value": 0.6, "unit": "MPa"}
